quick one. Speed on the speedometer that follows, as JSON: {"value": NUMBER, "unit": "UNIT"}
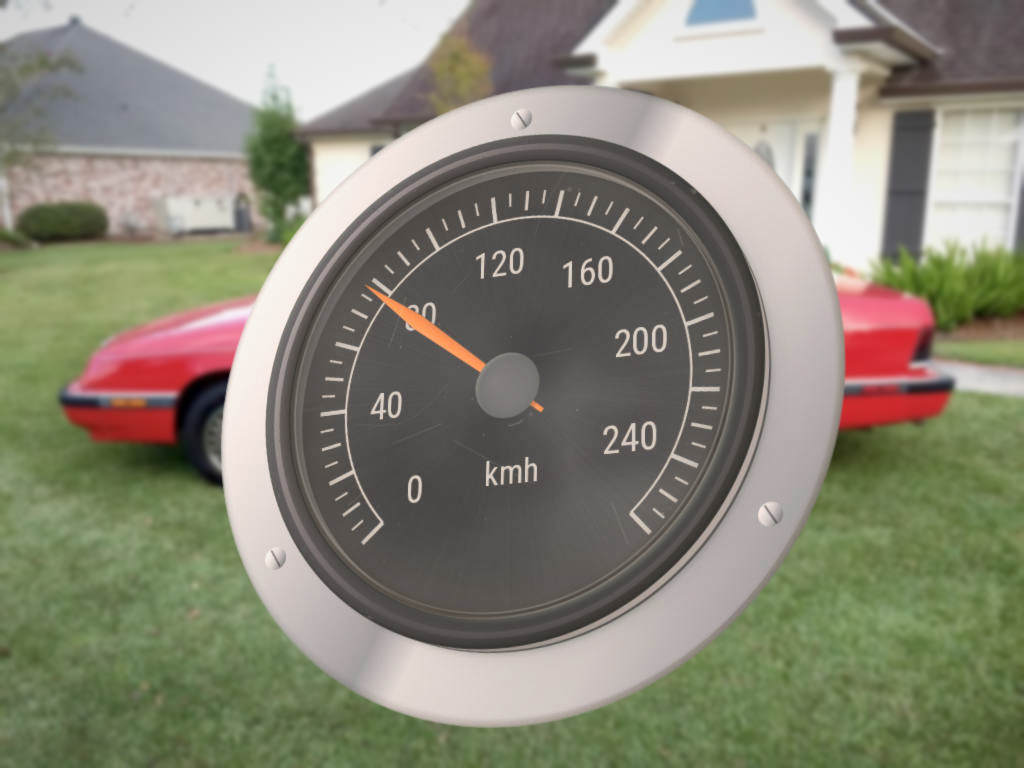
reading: {"value": 77.5, "unit": "km/h"}
